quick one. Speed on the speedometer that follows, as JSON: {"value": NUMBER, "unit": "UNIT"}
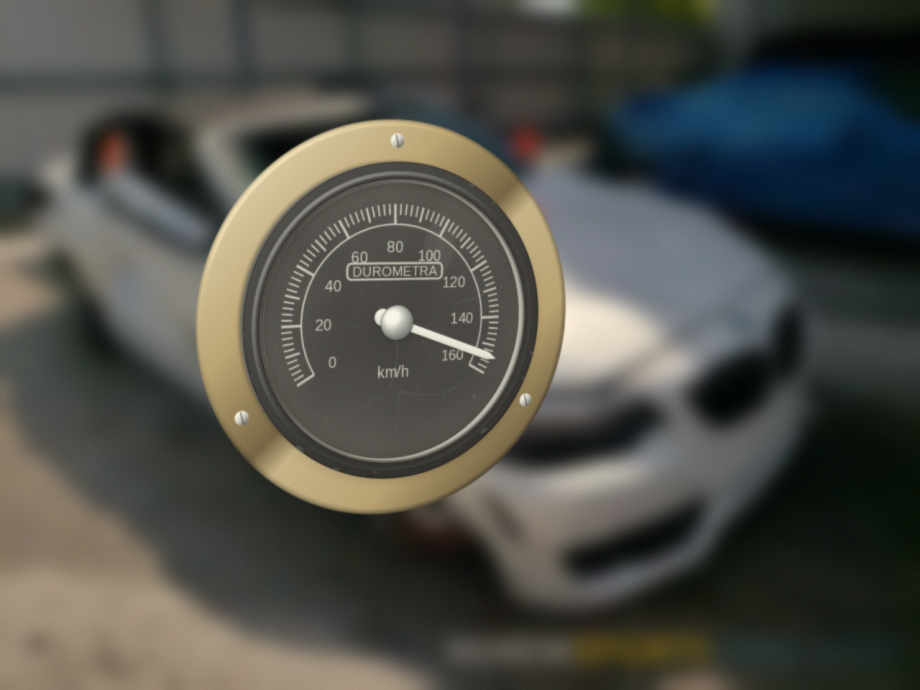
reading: {"value": 154, "unit": "km/h"}
